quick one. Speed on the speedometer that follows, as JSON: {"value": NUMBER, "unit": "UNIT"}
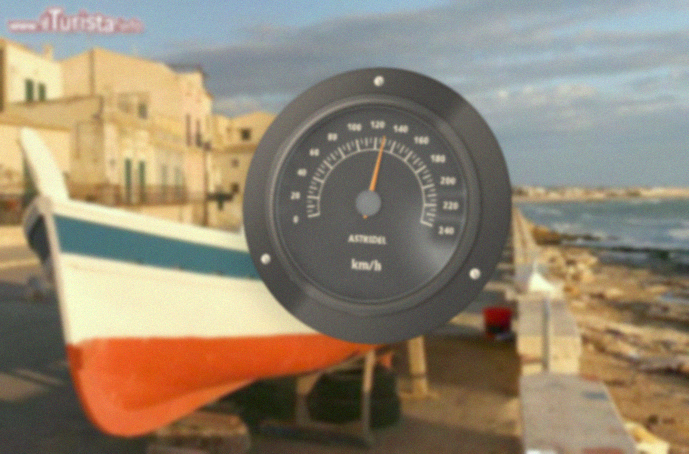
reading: {"value": 130, "unit": "km/h"}
